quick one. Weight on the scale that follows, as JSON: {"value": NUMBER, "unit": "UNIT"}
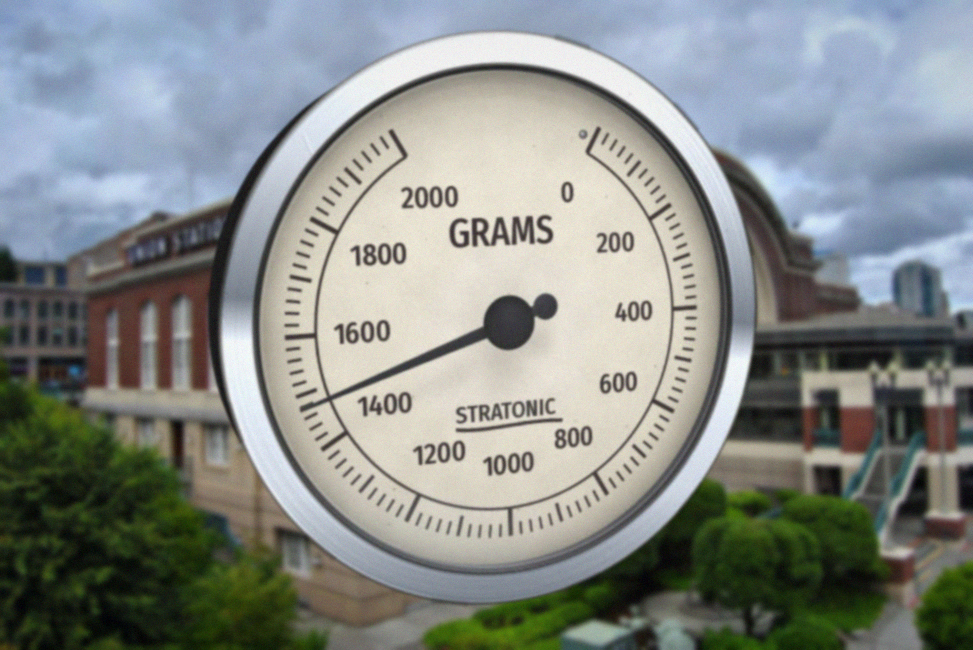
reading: {"value": 1480, "unit": "g"}
